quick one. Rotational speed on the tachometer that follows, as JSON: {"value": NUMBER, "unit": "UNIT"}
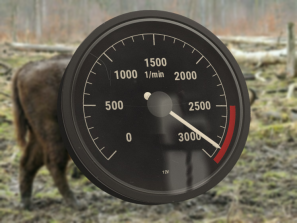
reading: {"value": 2900, "unit": "rpm"}
